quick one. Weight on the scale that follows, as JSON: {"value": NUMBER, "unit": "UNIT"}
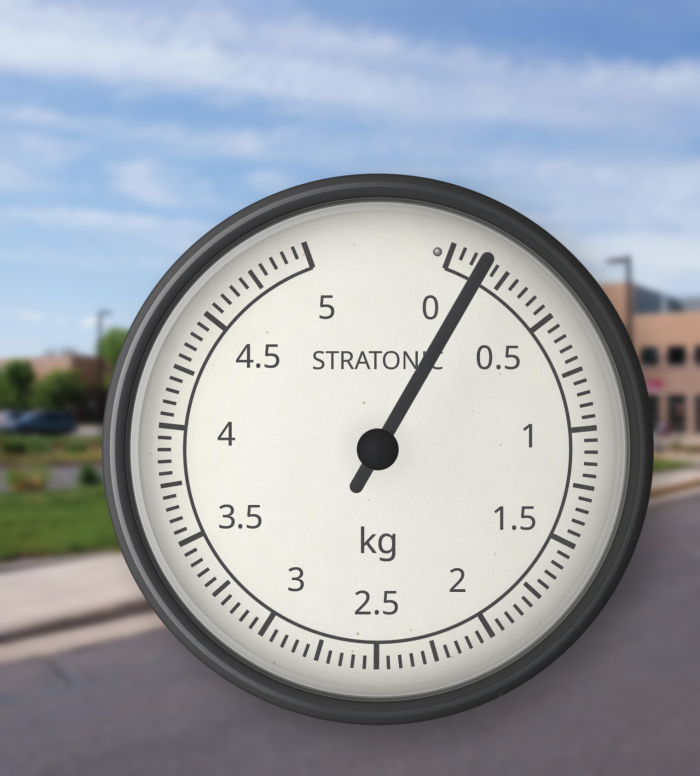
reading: {"value": 0.15, "unit": "kg"}
